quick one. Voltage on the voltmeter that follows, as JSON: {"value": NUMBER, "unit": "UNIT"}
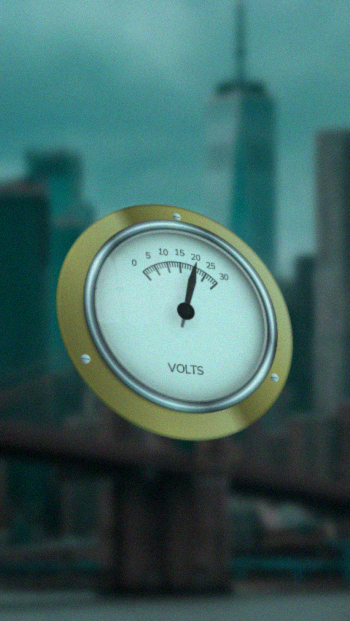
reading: {"value": 20, "unit": "V"}
